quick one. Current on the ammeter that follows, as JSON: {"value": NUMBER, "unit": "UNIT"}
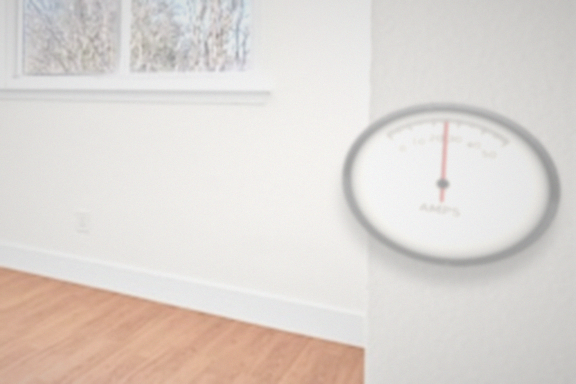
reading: {"value": 25, "unit": "A"}
